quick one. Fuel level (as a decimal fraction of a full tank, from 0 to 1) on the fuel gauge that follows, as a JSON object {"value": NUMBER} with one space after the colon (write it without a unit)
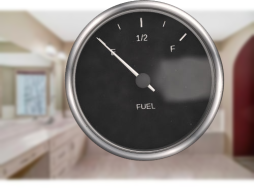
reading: {"value": 0}
